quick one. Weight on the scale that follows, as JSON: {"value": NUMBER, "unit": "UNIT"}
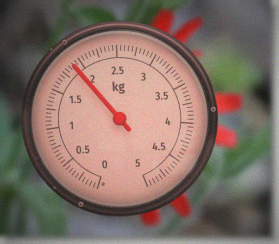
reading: {"value": 1.9, "unit": "kg"}
